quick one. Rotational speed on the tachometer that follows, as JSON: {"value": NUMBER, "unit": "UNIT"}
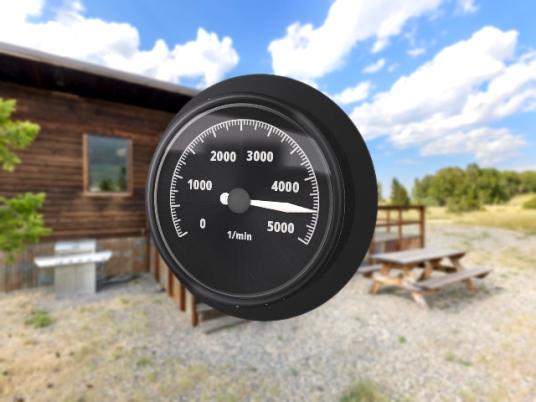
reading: {"value": 4500, "unit": "rpm"}
